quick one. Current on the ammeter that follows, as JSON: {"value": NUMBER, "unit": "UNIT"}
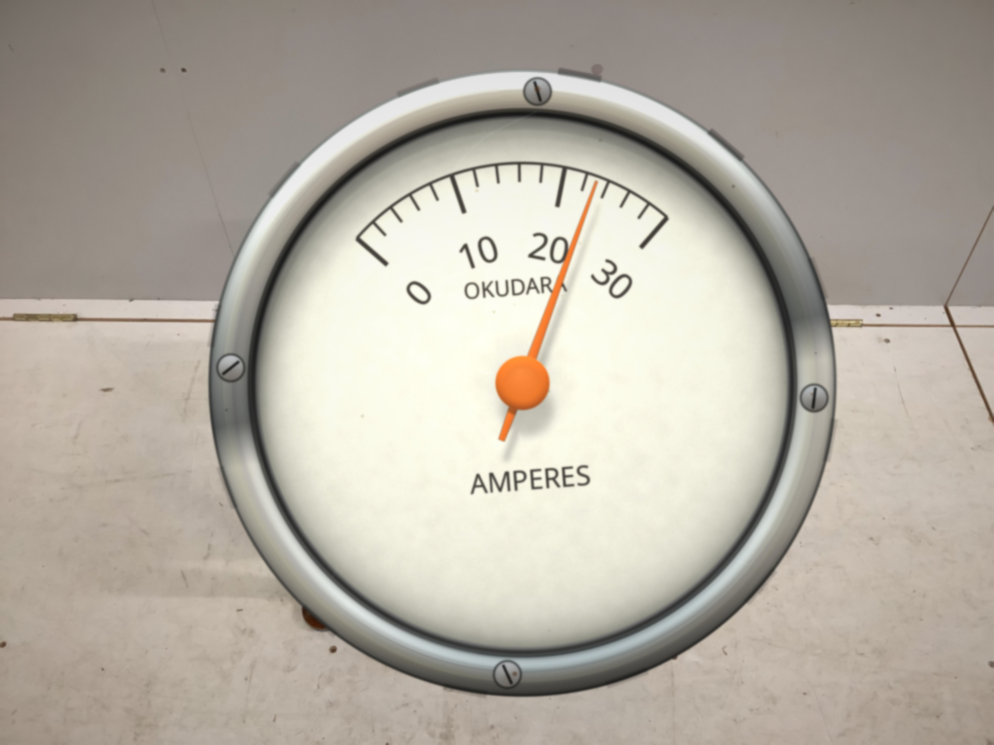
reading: {"value": 23, "unit": "A"}
